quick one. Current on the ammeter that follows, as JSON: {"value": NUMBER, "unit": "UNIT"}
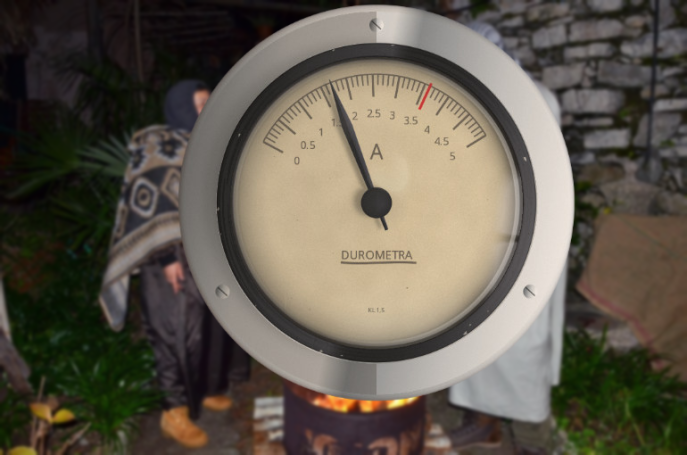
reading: {"value": 1.7, "unit": "A"}
